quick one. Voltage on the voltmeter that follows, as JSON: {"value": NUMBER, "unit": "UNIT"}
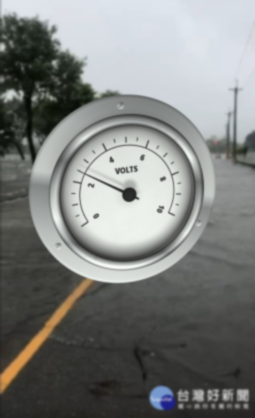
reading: {"value": 2.5, "unit": "V"}
